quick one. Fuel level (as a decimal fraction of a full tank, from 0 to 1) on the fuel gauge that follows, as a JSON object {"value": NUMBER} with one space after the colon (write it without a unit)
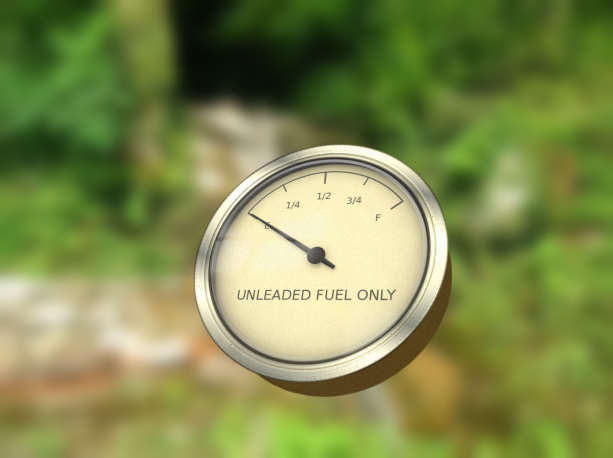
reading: {"value": 0}
